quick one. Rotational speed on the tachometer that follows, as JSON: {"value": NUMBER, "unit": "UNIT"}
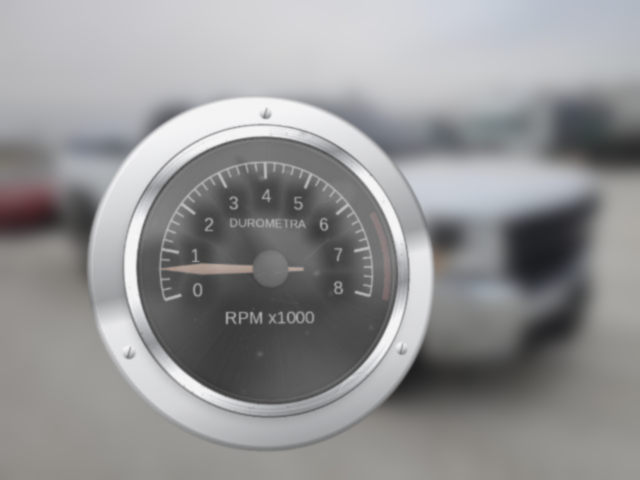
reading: {"value": 600, "unit": "rpm"}
